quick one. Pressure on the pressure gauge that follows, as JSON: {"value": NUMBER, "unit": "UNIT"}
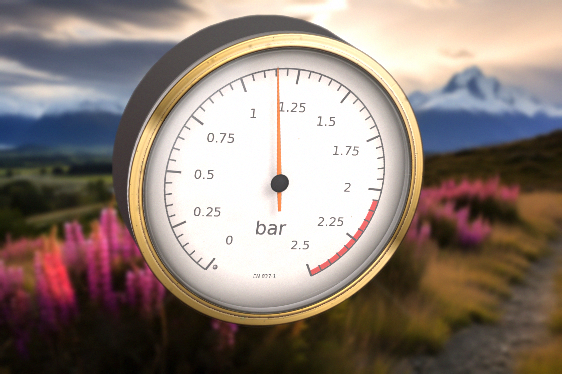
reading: {"value": 1.15, "unit": "bar"}
